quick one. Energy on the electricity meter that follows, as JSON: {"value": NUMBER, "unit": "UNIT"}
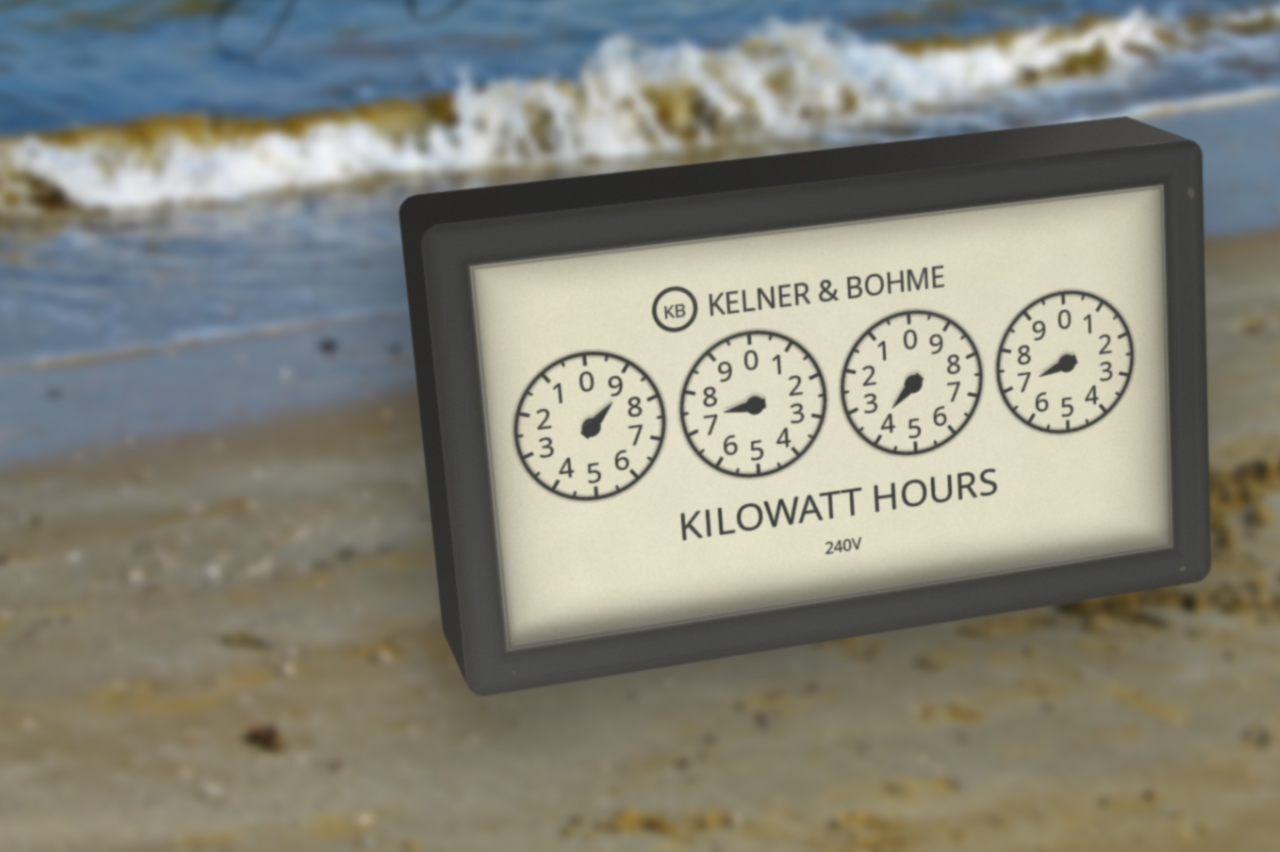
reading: {"value": 8737, "unit": "kWh"}
